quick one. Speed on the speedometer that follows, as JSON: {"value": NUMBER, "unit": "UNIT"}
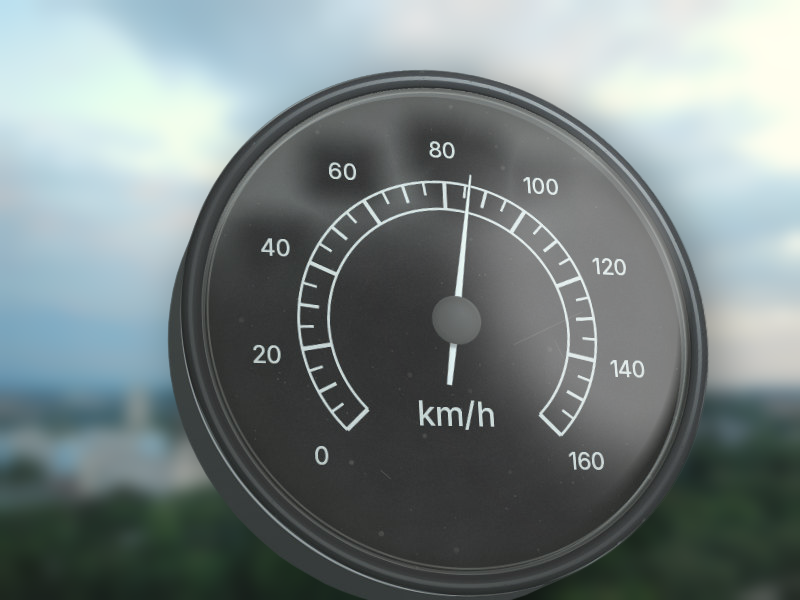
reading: {"value": 85, "unit": "km/h"}
